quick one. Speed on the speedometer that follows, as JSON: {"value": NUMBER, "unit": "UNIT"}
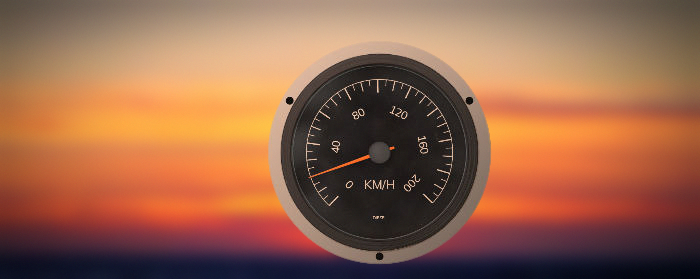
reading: {"value": 20, "unit": "km/h"}
